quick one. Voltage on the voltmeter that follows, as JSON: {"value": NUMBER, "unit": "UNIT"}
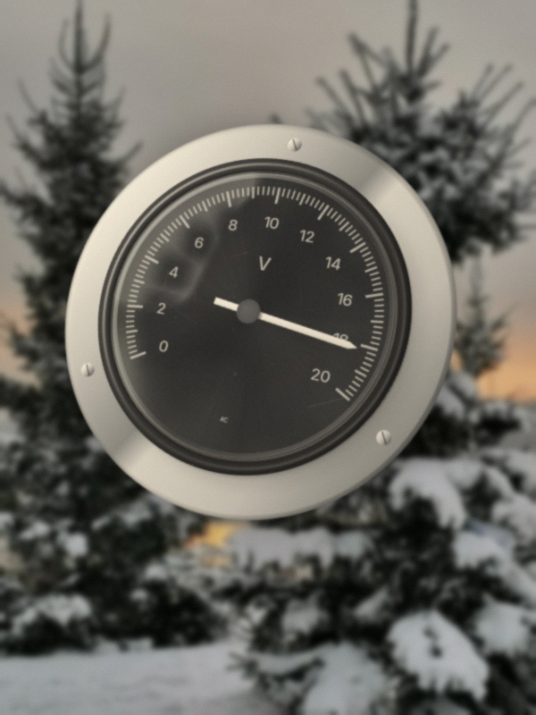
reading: {"value": 18.2, "unit": "V"}
